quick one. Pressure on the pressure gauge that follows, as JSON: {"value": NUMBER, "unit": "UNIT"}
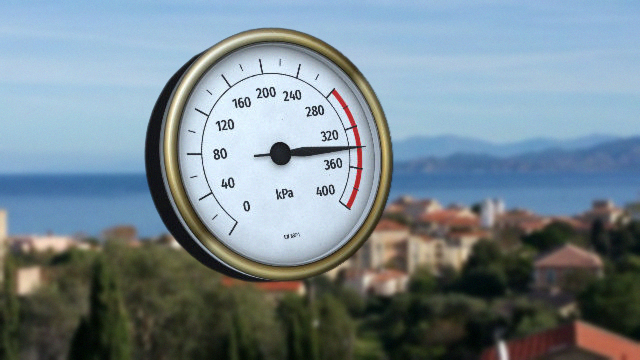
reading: {"value": 340, "unit": "kPa"}
